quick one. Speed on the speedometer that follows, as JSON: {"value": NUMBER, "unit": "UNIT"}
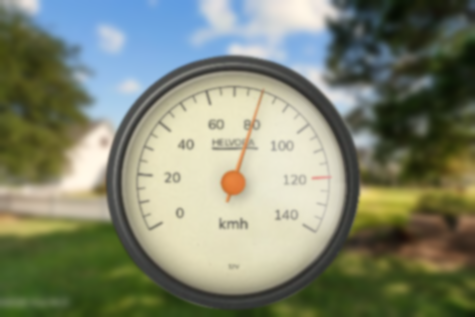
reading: {"value": 80, "unit": "km/h"}
